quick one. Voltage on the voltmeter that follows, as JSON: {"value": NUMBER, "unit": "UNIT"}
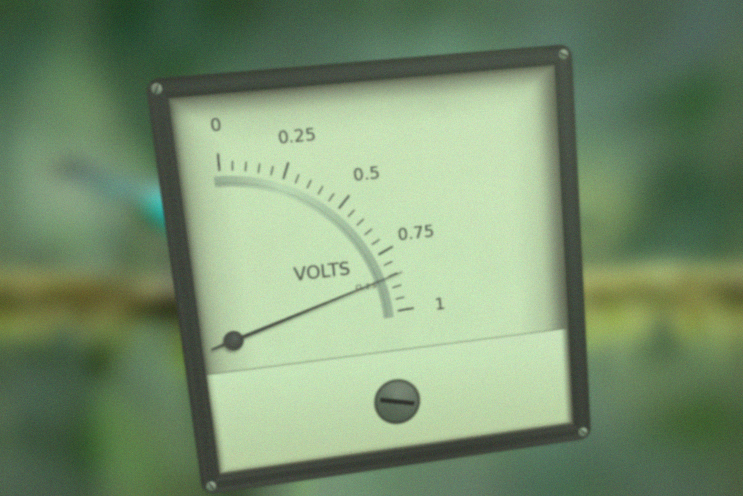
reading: {"value": 0.85, "unit": "V"}
